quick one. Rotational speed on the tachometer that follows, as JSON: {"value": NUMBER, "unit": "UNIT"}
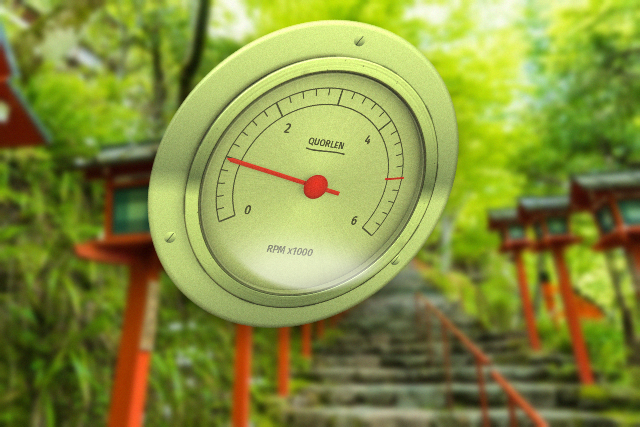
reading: {"value": 1000, "unit": "rpm"}
